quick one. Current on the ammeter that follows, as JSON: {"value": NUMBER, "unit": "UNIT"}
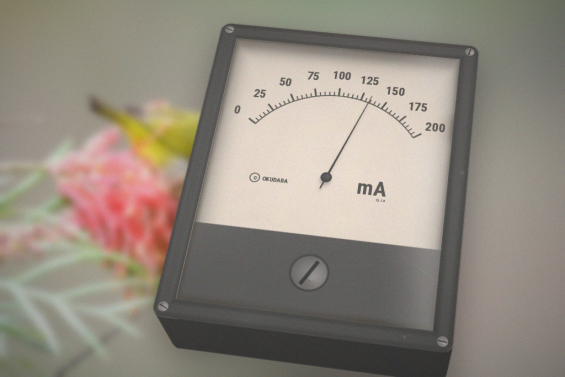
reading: {"value": 135, "unit": "mA"}
